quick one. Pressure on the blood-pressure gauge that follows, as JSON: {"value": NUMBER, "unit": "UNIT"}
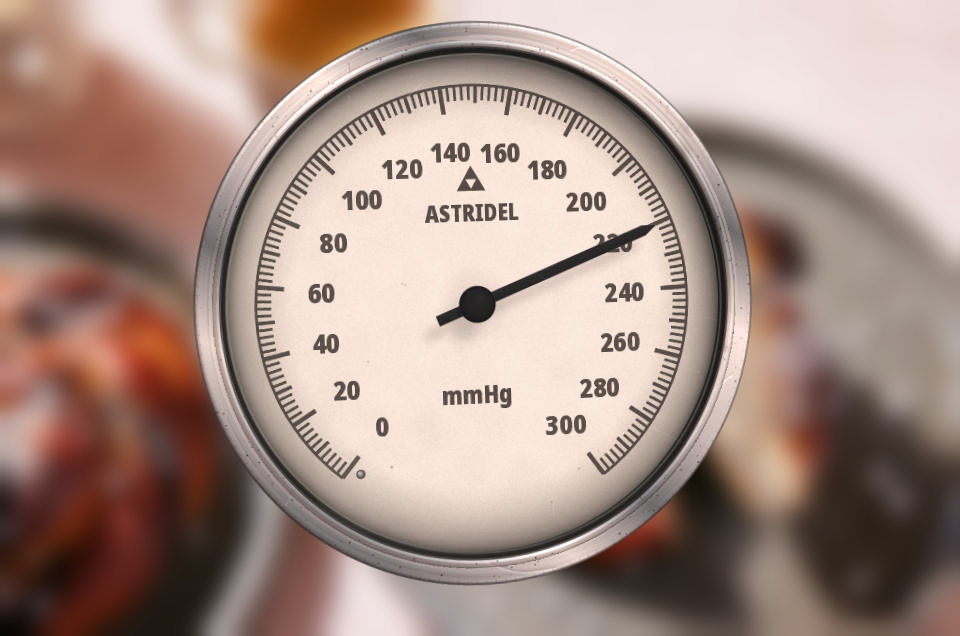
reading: {"value": 220, "unit": "mmHg"}
